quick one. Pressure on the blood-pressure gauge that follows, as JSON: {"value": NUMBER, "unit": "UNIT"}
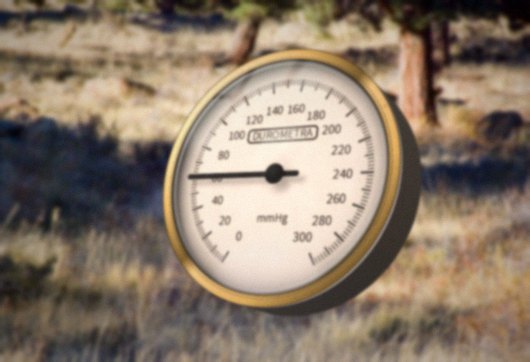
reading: {"value": 60, "unit": "mmHg"}
